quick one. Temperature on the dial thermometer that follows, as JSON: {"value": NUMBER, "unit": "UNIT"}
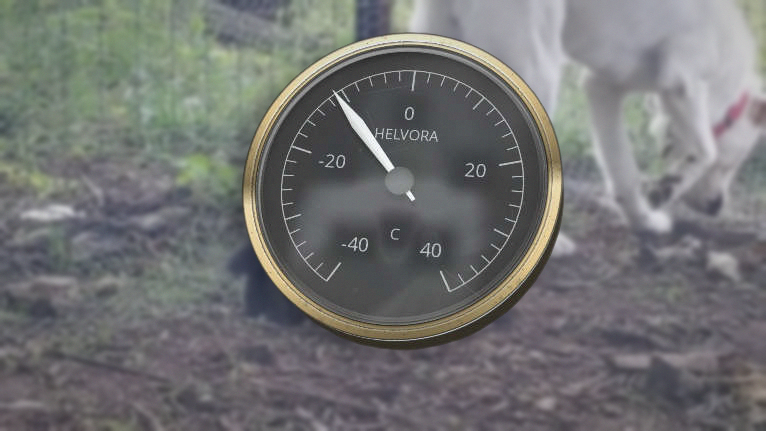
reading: {"value": -11, "unit": "°C"}
